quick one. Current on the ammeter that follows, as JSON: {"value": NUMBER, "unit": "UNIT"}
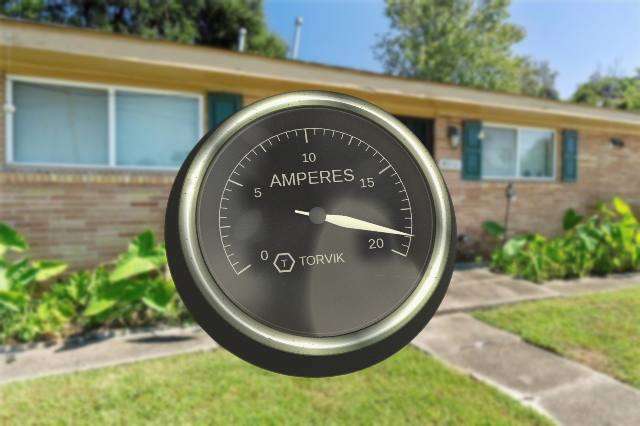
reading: {"value": 19, "unit": "A"}
